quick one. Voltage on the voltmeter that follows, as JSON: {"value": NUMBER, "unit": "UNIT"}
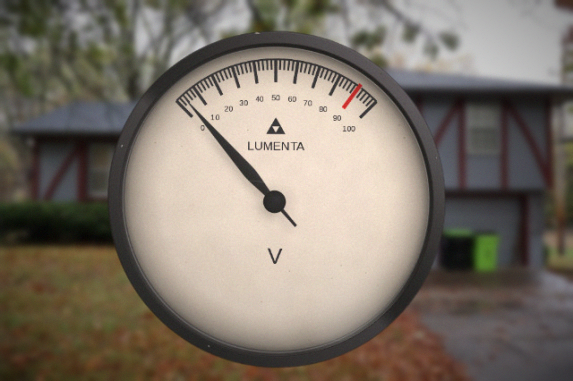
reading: {"value": 4, "unit": "V"}
